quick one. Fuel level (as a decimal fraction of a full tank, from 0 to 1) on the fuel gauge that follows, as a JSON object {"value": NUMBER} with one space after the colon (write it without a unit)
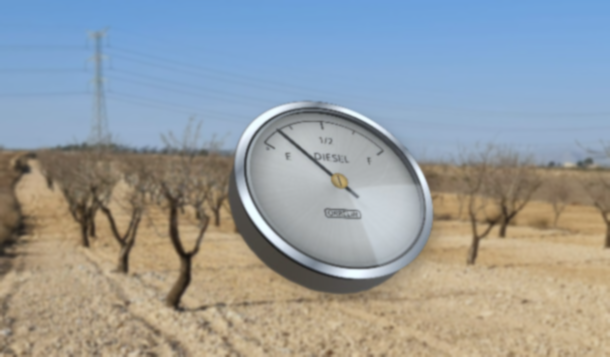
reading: {"value": 0.125}
